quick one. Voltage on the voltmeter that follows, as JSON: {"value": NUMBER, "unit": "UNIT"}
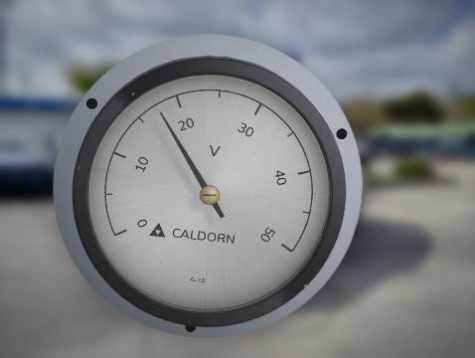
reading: {"value": 17.5, "unit": "V"}
